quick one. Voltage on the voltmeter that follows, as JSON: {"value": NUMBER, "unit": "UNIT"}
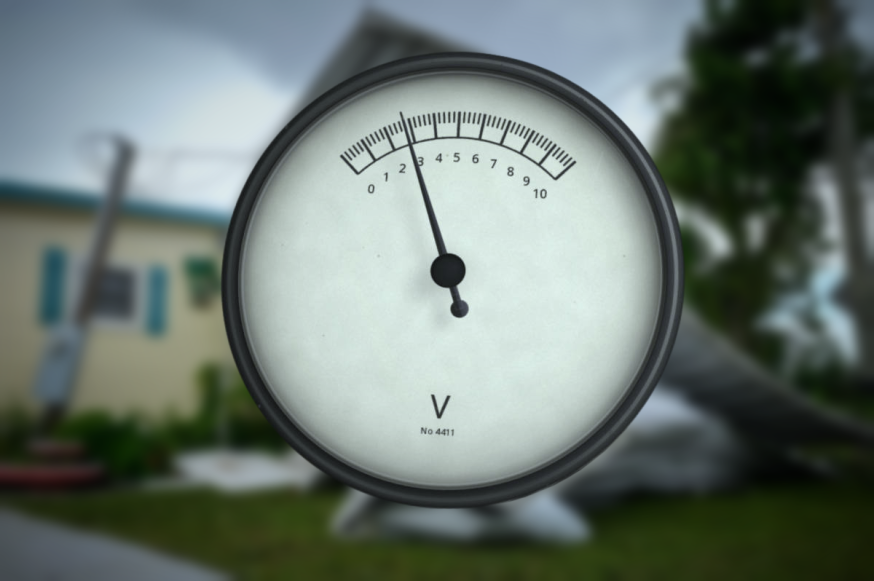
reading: {"value": 2.8, "unit": "V"}
